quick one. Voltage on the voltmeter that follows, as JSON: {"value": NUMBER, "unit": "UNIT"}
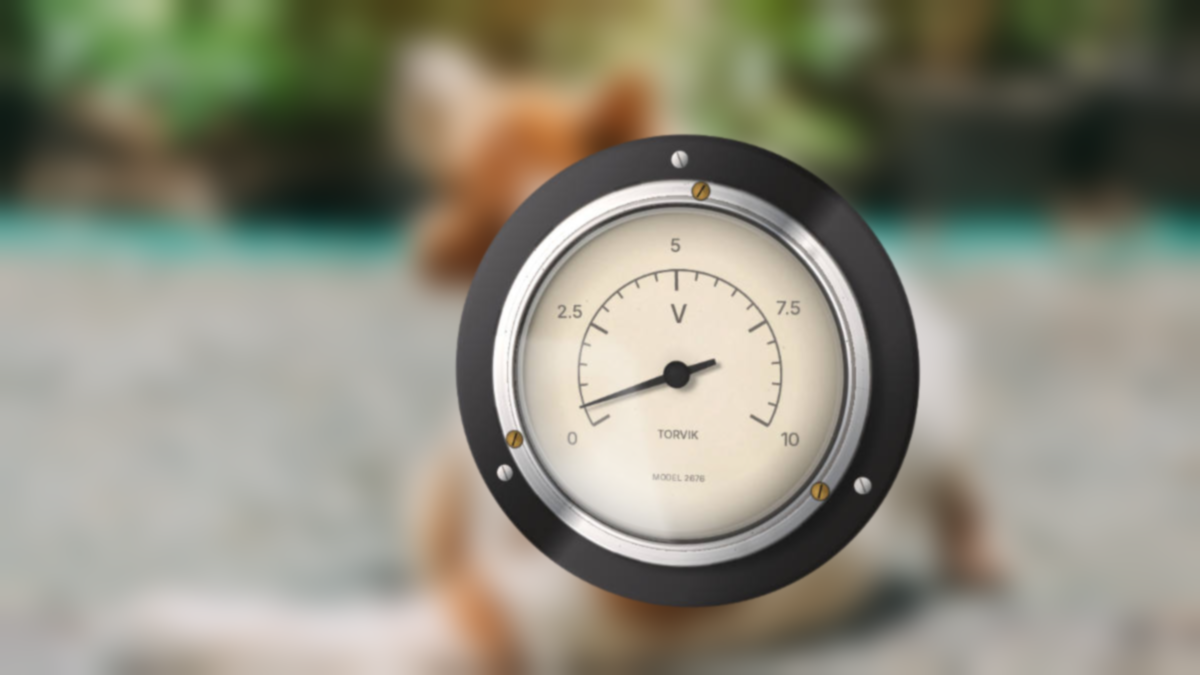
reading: {"value": 0.5, "unit": "V"}
